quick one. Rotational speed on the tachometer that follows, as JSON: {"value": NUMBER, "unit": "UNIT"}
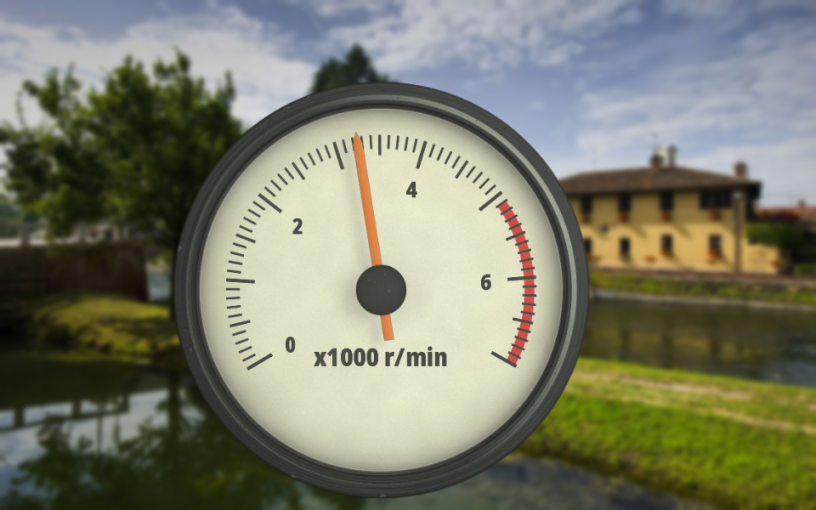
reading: {"value": 3250, "unit": "rpm"}
